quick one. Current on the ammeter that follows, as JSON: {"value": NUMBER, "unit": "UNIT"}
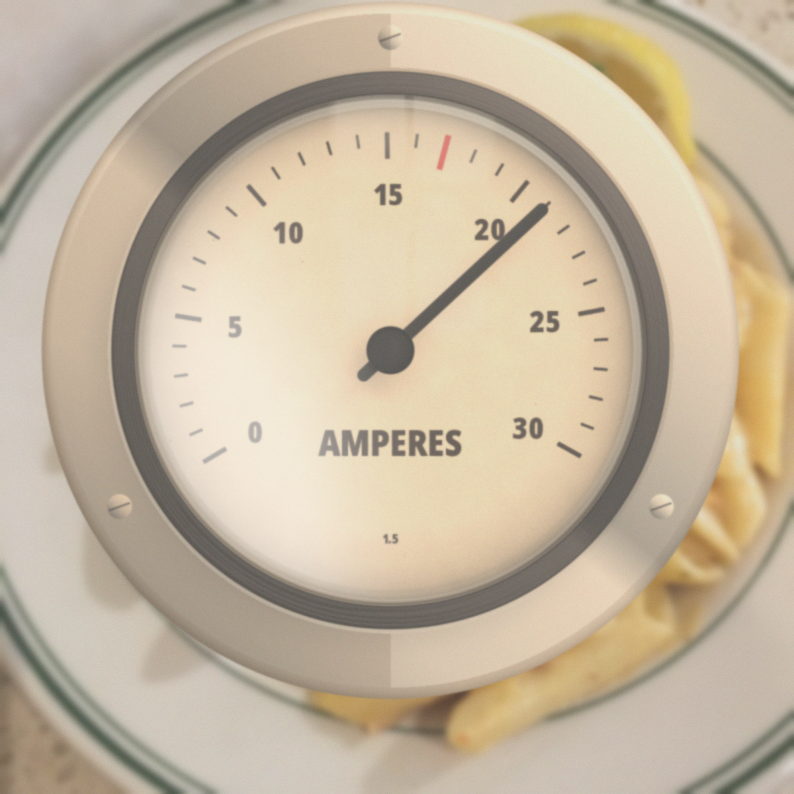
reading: {"value": 21, "unit": "A"}
